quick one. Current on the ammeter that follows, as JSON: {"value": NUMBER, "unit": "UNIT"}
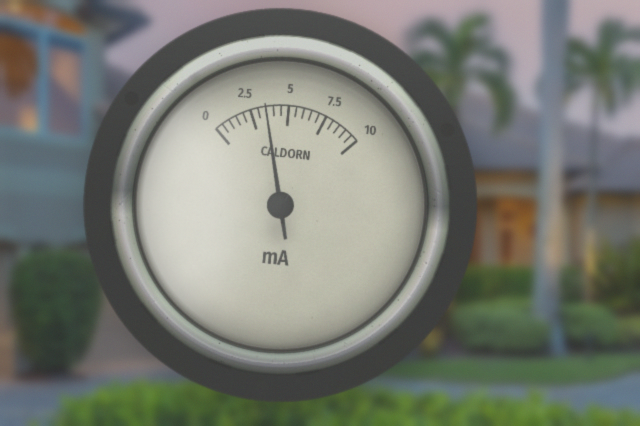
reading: {"value": 3.5, "unit": "mA"}
